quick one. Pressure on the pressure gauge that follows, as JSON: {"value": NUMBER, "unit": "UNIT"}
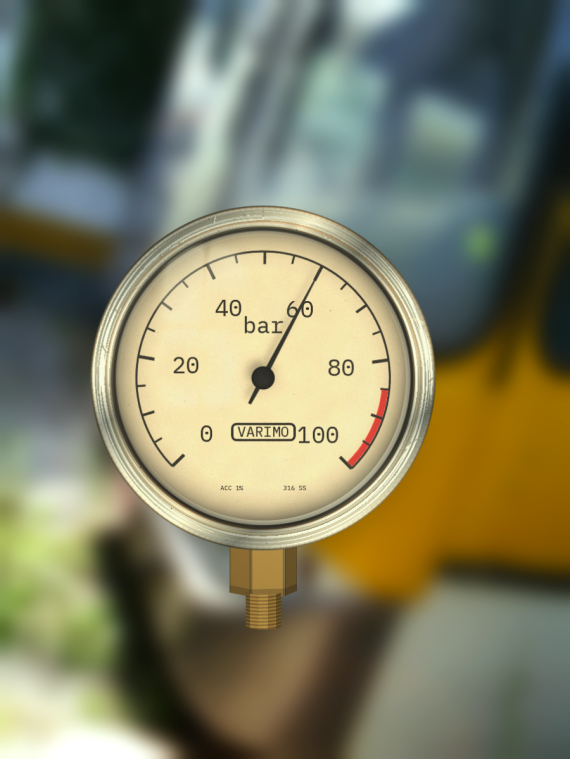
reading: {"value": 60, "unit": "bar"}
